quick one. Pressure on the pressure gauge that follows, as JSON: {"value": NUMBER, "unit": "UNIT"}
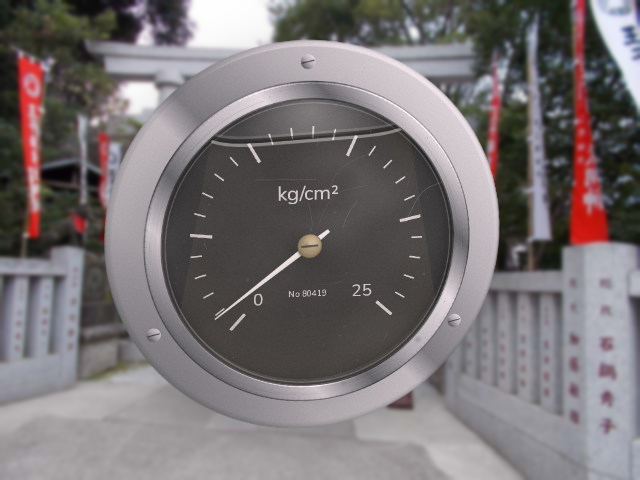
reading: {"value": 1, "unit": "kg/cm²"}
